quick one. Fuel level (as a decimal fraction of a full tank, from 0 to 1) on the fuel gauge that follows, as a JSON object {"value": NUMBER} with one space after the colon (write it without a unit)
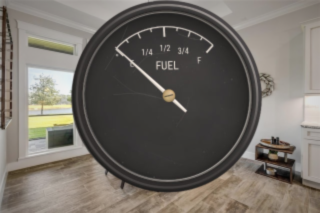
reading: {"value": 0}
